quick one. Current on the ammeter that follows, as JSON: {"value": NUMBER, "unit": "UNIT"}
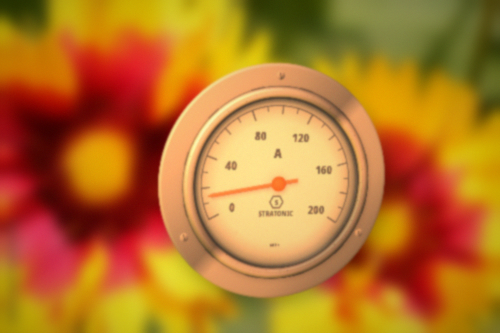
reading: {"value": 15, "unit": "A"}
